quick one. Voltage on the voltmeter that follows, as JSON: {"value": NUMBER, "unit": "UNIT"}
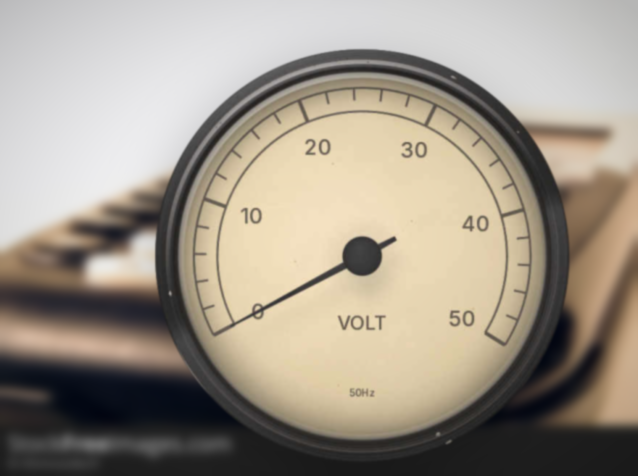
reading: {"value": 0, "unit": "V"}
